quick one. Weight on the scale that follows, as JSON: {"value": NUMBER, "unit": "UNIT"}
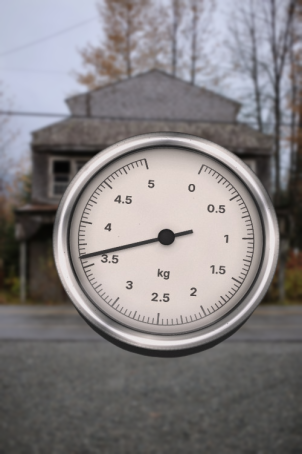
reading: {"value": 3.6, "unit": "kg"}
